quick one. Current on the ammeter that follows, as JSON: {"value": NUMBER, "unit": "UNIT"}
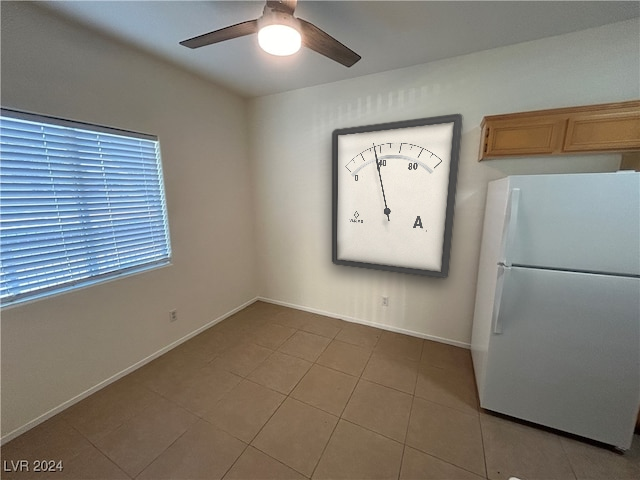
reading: {"value": 35, "unit": "A"}
